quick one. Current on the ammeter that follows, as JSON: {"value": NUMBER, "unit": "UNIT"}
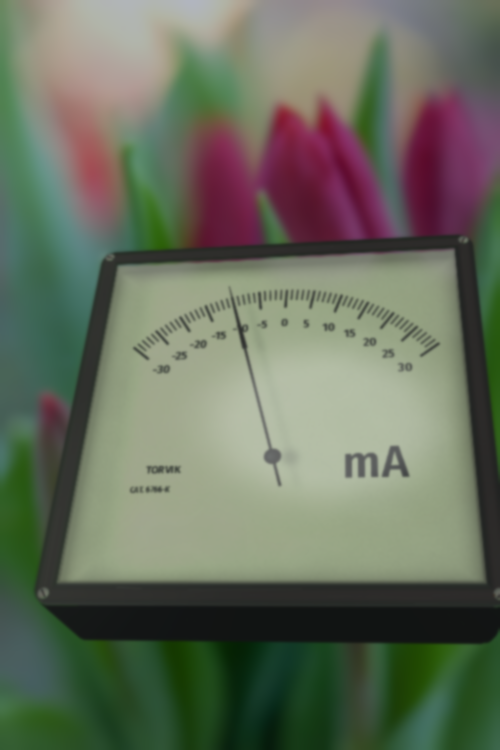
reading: {"value": -10, "unit": "mA"}
